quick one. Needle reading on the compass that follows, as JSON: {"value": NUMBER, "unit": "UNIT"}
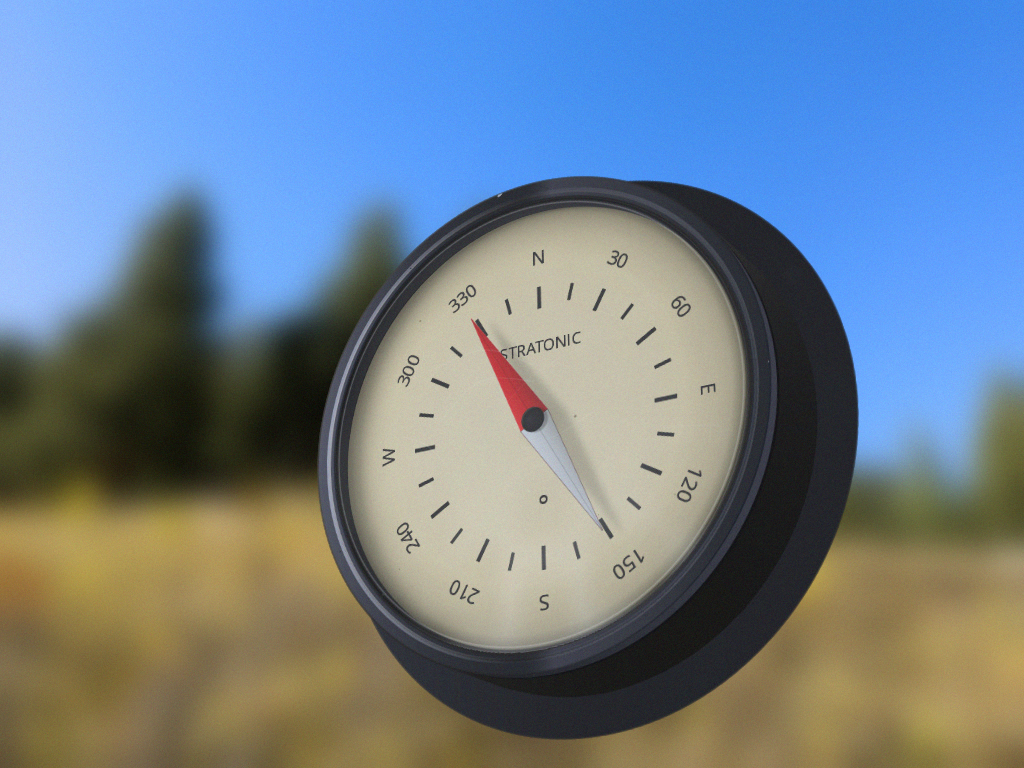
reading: {"value": 330, "unit": "°"}
